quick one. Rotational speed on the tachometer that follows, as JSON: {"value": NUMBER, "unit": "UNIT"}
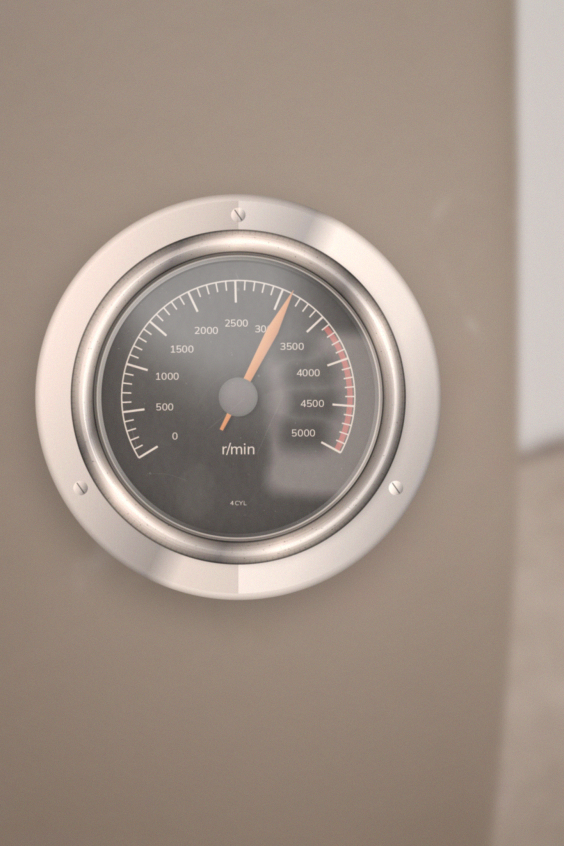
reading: {"value": 3100, "unit": "rpm"}
